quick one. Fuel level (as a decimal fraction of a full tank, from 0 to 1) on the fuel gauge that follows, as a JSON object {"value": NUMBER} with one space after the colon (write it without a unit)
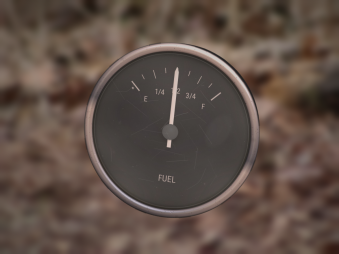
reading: {"value": 0.5}
